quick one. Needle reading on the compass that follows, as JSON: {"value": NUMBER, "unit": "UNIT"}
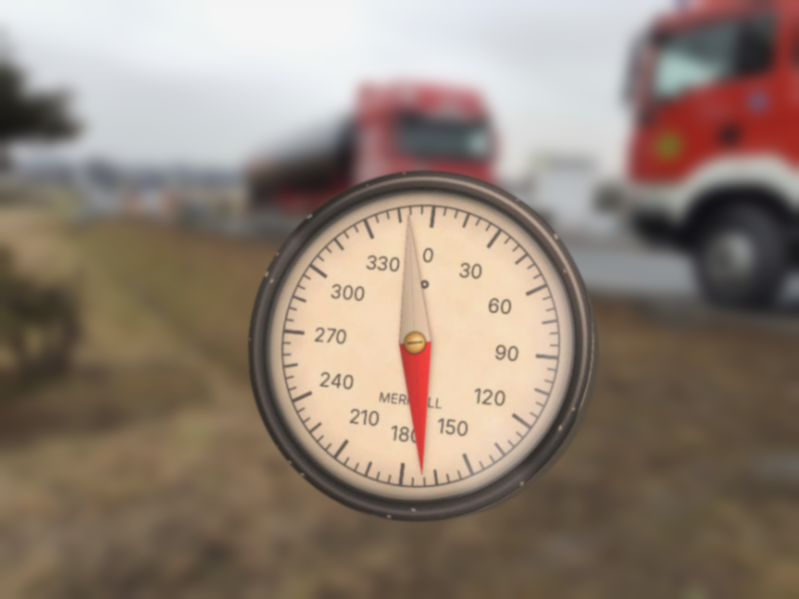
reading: {"value": 170, "unit": "°"}
